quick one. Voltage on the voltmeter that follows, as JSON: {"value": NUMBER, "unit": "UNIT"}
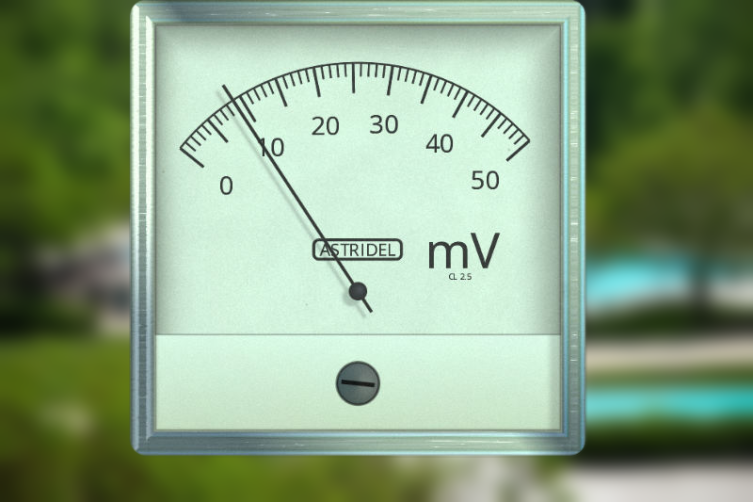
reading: {"value": 9, "unit": "mV"}
